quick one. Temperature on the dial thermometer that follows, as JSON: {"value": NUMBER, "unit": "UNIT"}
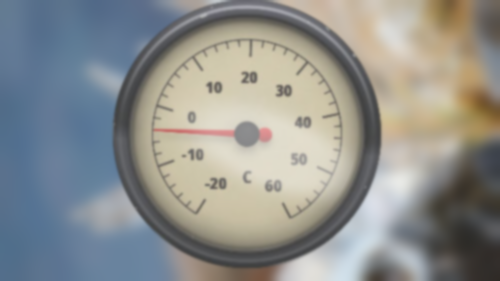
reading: {"value": -4, "unit": "°C"}
